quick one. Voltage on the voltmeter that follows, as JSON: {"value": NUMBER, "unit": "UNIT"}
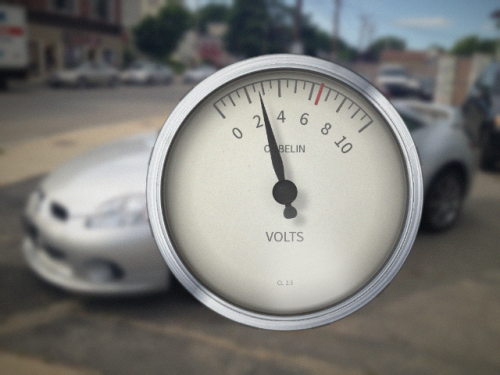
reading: {"value": 2.75, "unit": "V"}
